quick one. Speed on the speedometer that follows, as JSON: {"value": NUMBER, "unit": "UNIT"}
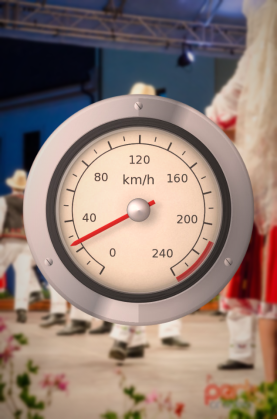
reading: {"value": 25, "unit": "km/h"}
